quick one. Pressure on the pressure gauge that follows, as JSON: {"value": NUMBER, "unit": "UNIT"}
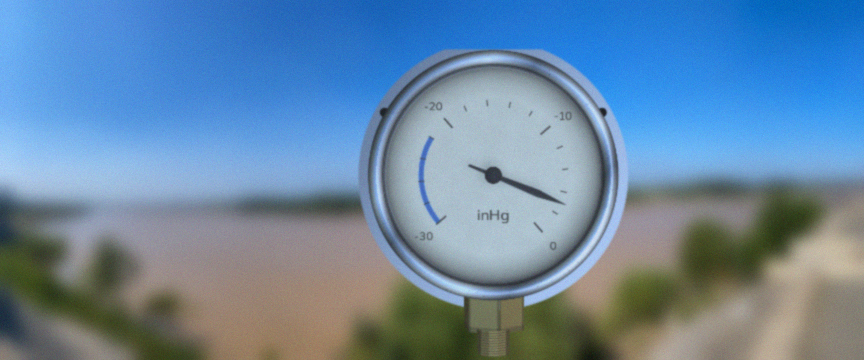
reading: {"value": -3, "unit": "inHg"}
